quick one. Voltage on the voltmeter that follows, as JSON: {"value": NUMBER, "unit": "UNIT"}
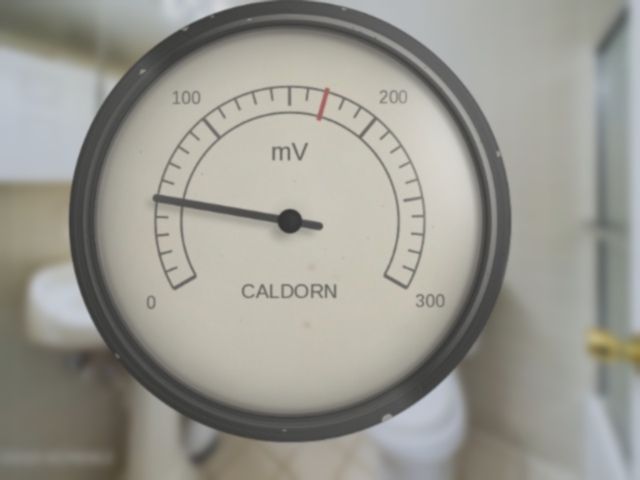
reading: {"value": 50, "unit": "mV"}
